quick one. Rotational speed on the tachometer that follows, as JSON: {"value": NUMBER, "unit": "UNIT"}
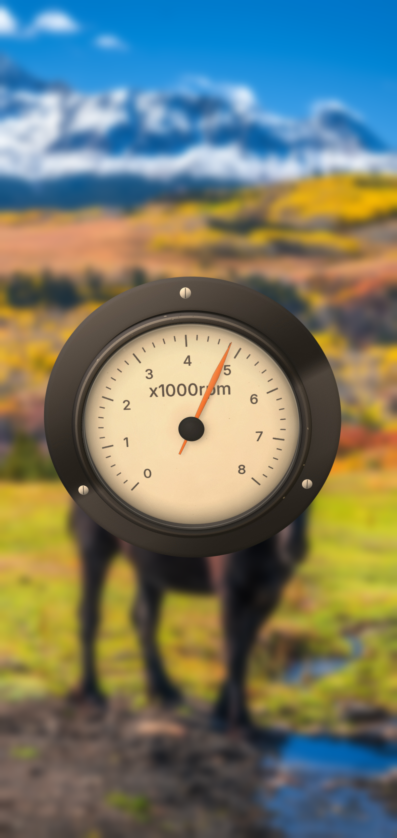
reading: {"value": 4800, "unit": "rpm"}
